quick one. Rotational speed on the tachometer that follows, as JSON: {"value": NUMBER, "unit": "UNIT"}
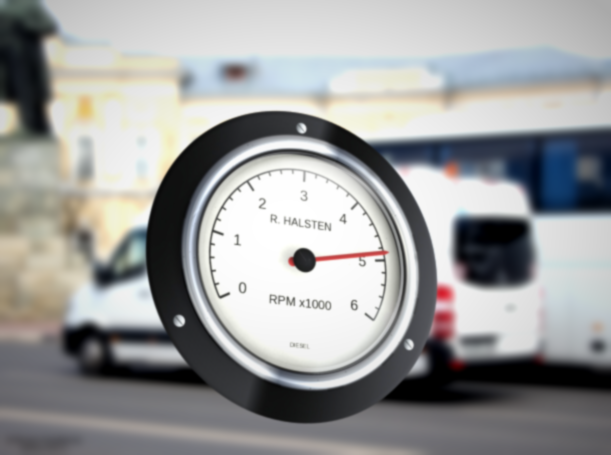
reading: {"value": 4900, "unit": "rpm"}
